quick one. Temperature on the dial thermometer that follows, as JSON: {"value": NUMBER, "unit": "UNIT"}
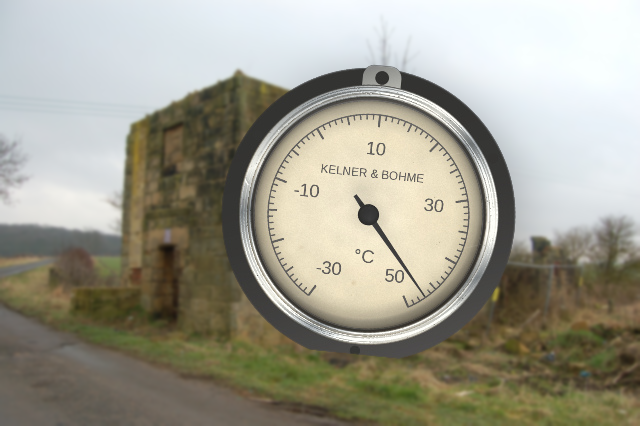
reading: {"value": 47, "unit": "°C"}
